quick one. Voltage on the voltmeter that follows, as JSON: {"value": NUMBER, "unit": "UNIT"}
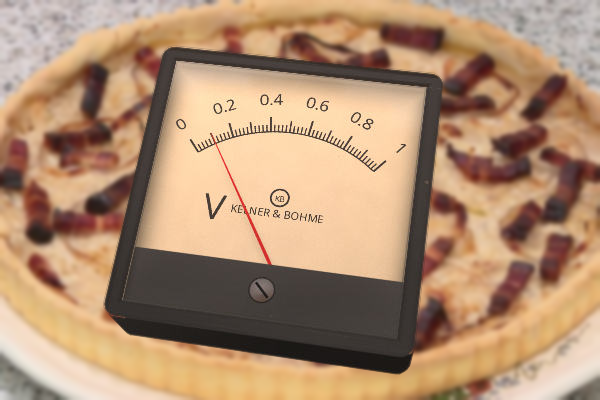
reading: {"value": 0.1, "unit": "V"}
